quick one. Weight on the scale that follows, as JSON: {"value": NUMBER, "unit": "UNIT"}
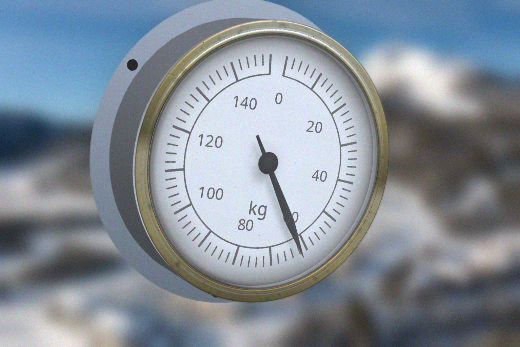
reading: {"value": 62, "unit": "kg"}
